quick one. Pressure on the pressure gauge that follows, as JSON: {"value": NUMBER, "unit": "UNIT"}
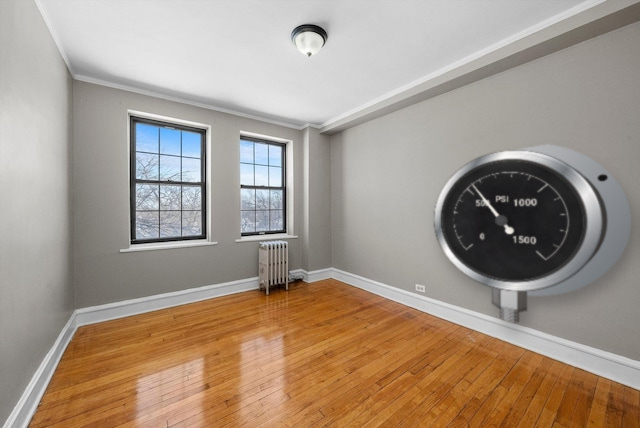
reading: {"value": 550, "unit": "psi"}
